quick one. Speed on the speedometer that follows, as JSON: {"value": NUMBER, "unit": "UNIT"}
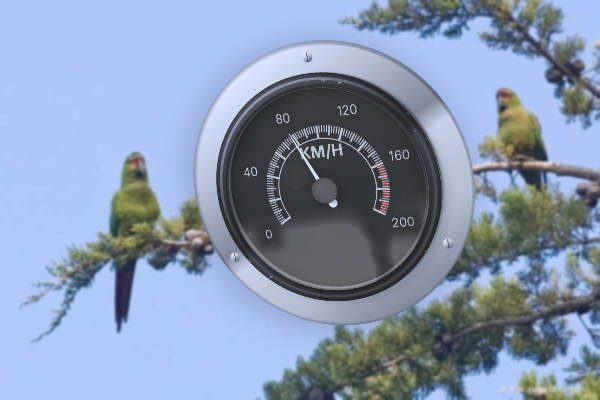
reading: {"value": 80, "unit": "km/h"}
